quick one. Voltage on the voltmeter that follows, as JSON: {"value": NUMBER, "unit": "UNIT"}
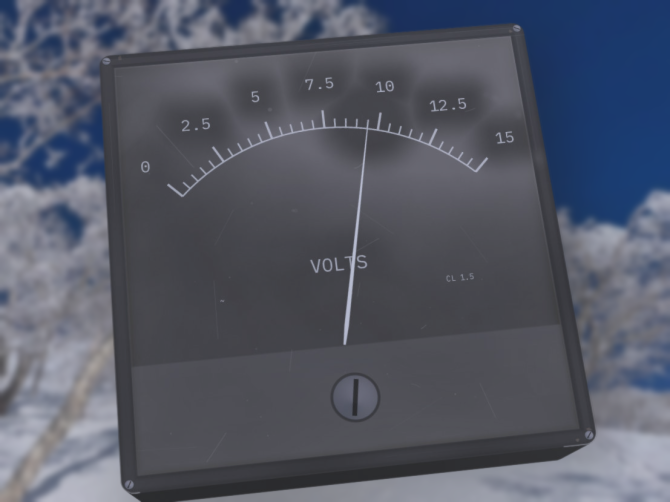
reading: {"value": 9.5, "unit": "V"}
